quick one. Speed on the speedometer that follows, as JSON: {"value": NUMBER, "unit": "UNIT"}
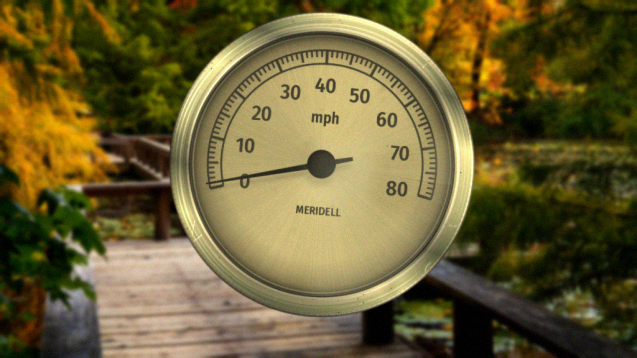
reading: {"value": 1, "unit": "mph"}
